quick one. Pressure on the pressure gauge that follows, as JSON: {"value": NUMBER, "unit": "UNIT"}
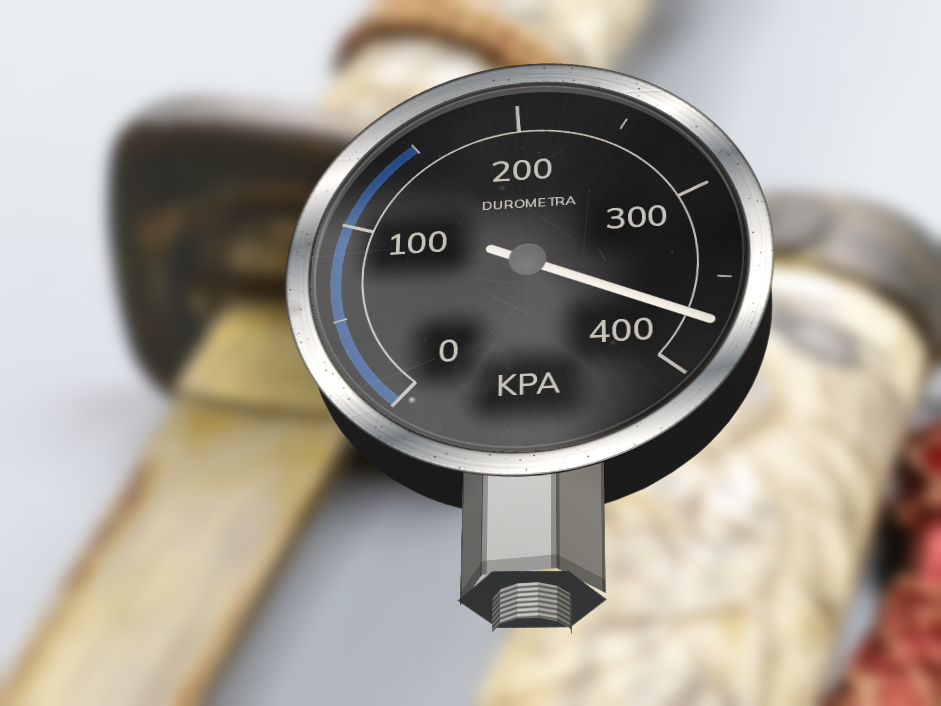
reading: {"value": 375, "unit": "kPa"}
